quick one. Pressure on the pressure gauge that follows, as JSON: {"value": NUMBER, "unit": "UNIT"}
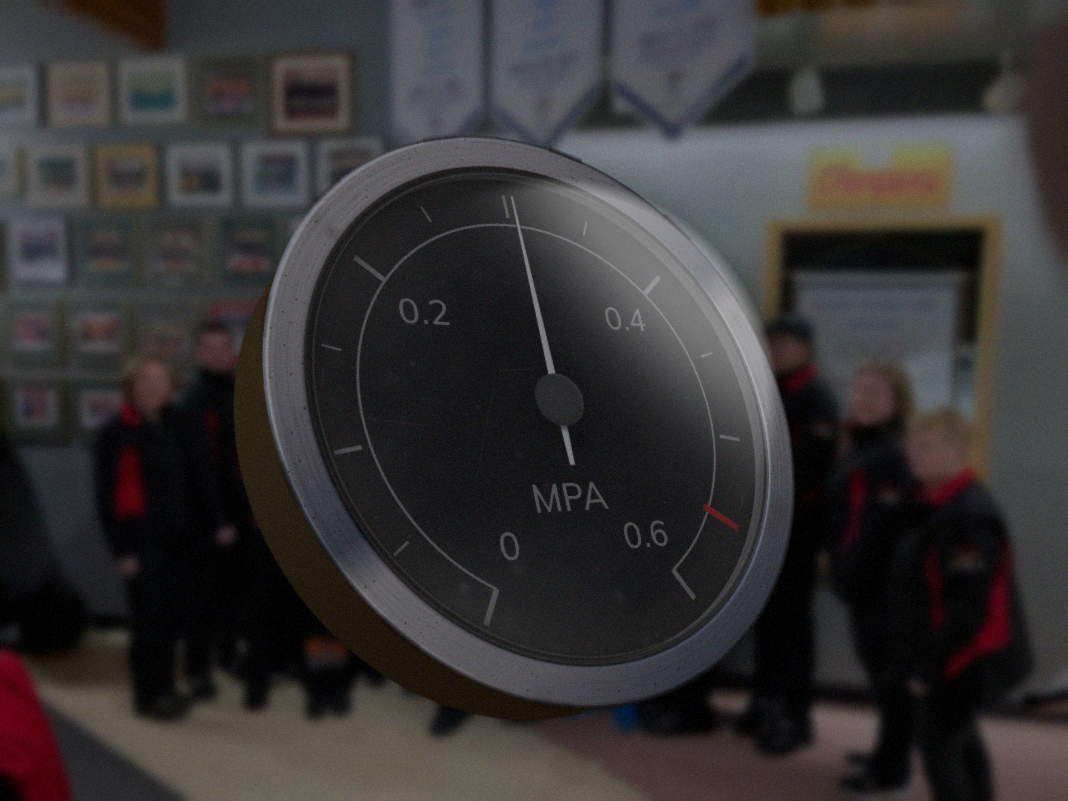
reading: {"value": 0.3, "unit": "MPa"}
